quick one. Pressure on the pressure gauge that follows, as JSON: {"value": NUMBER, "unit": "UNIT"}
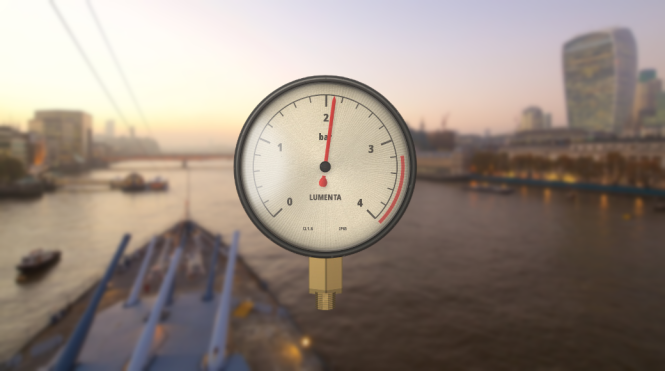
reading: {"value": 2.1, "unit": "bar"}
